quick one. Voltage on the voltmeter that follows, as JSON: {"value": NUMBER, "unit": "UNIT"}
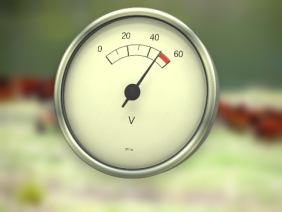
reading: {"value": 50, "unit": "V"}
